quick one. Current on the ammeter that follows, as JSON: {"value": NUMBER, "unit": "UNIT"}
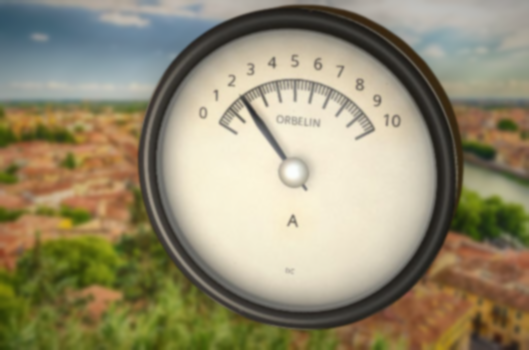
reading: {"value": 2, "unit": "A"}
